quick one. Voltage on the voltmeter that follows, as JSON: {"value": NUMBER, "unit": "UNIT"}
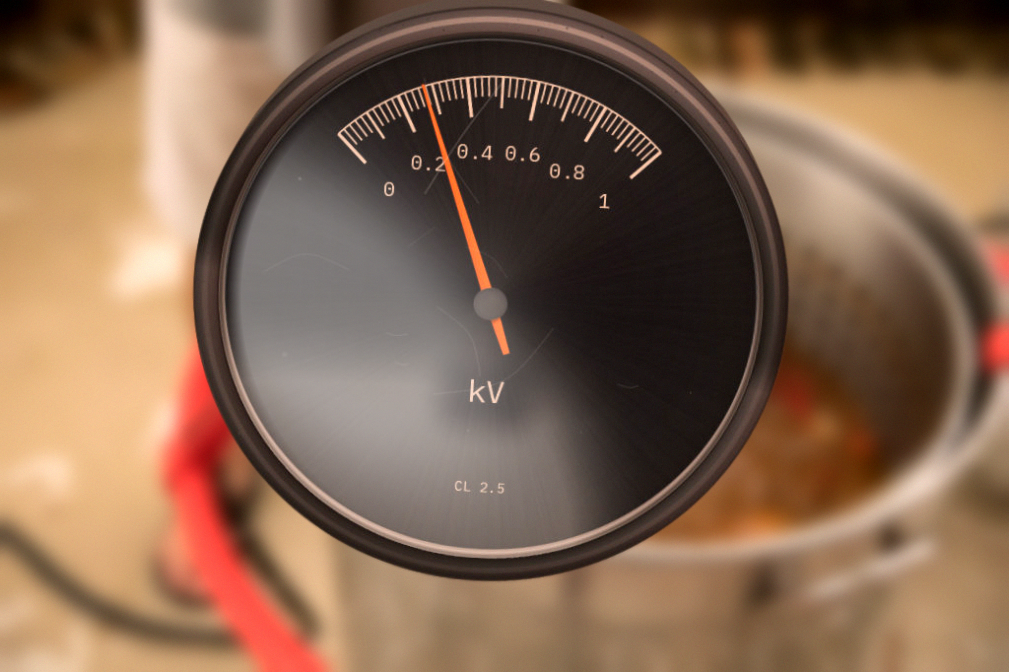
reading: {"value": 0.28, "unit": "kV"}
